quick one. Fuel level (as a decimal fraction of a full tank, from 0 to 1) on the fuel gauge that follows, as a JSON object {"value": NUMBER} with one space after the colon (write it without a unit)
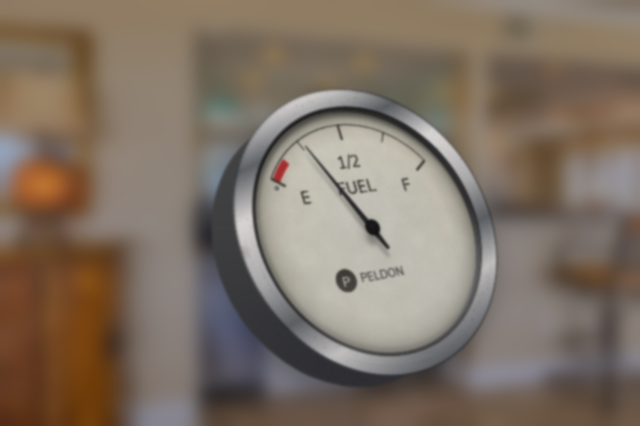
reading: {"value": 0.25}
